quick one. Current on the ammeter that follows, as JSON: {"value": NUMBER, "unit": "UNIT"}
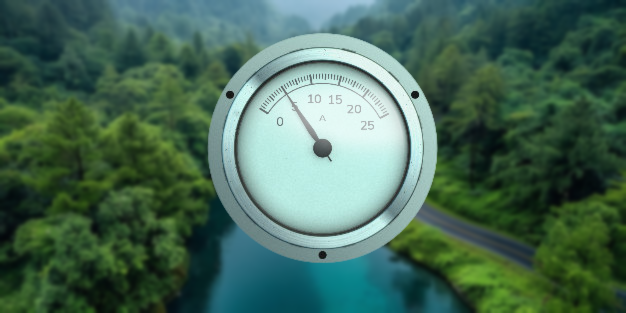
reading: {"value": 5, "unit": "A"}
